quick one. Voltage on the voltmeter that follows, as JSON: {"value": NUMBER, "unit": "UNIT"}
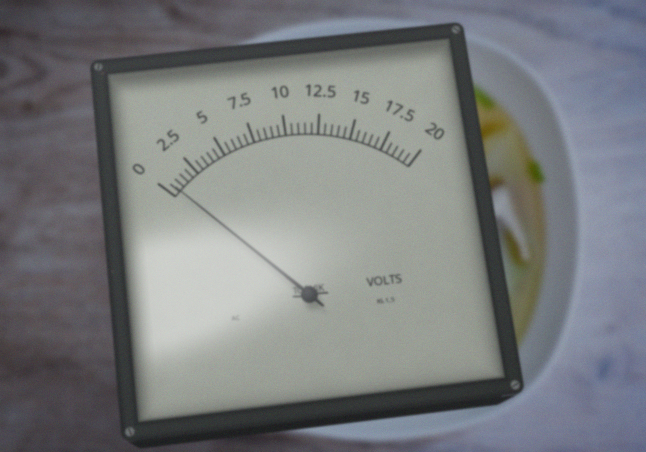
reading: {"value": 0.5, "unit": "V"}
